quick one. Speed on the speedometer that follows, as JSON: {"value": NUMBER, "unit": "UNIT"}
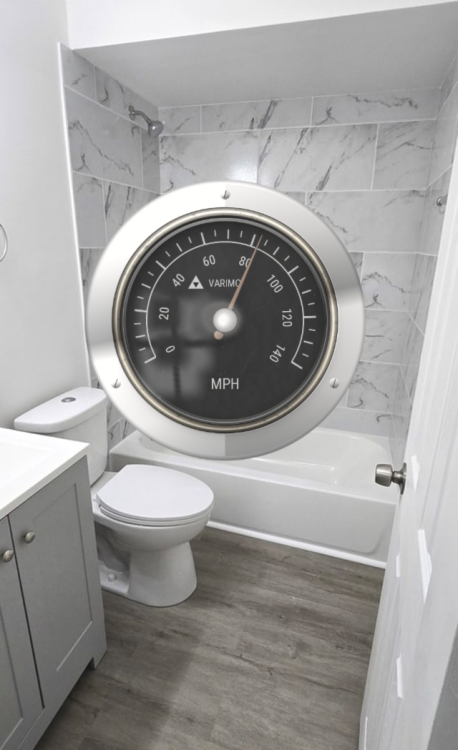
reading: {"value": 82.5, "unit": "mph"}
